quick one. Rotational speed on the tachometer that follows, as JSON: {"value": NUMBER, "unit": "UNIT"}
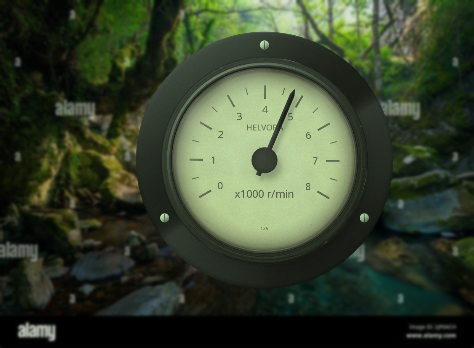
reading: {"value": 4750, "unit": "rpm"}
